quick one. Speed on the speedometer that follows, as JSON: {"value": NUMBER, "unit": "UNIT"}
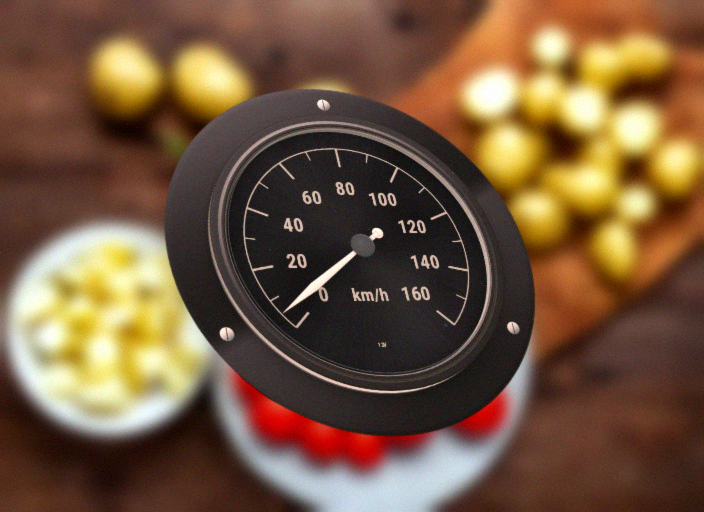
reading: {"value": 5, "unit": "km/h"}
